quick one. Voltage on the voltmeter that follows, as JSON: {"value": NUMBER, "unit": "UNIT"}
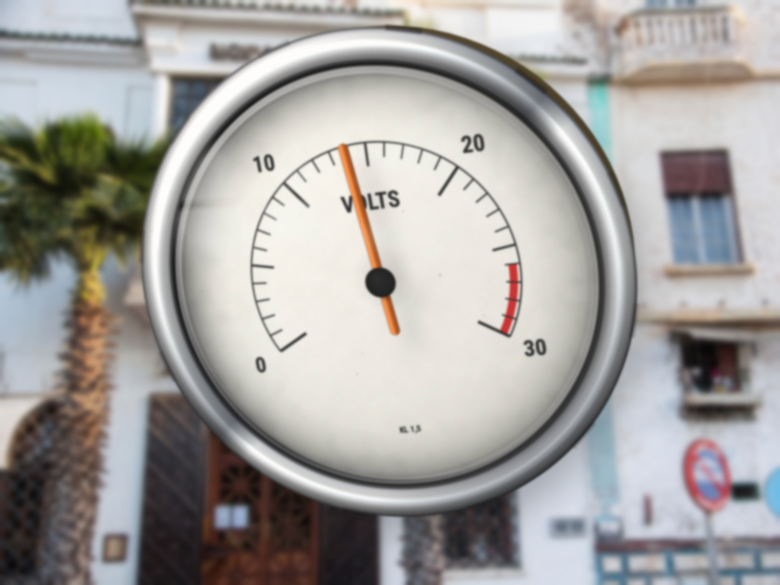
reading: {"value": 14, "unit": "V"}
